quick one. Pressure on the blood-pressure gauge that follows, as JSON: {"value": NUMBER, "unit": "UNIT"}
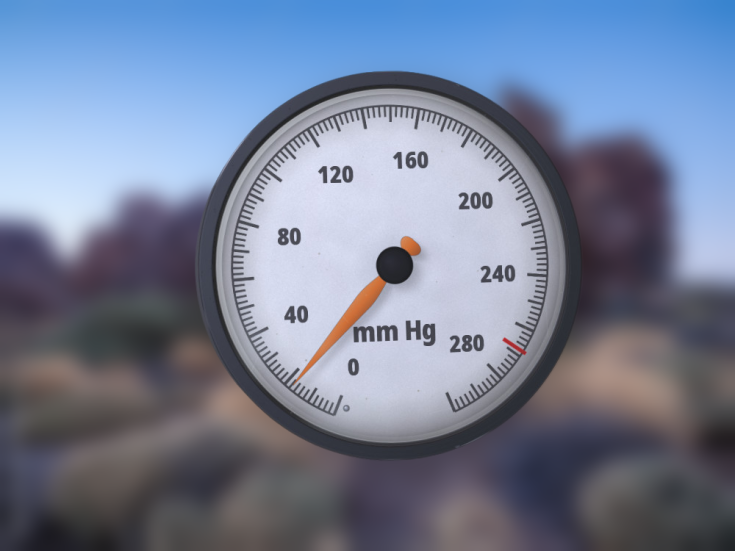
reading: {"value": 18, "unit": "mmHg"}
